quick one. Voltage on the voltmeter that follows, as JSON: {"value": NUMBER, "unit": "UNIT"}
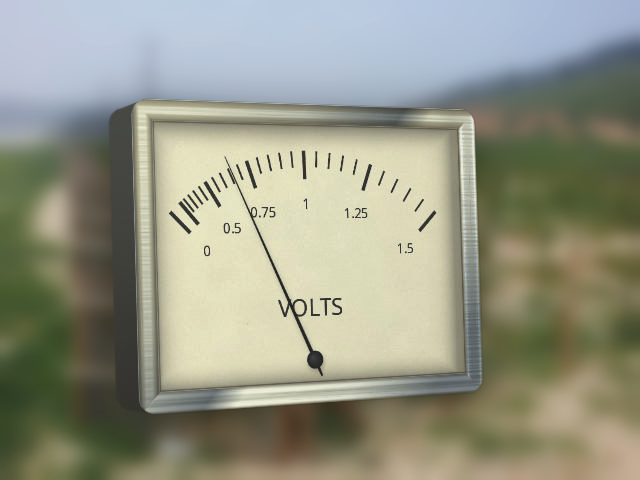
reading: {"value": 0.65, "unit": "V"}
